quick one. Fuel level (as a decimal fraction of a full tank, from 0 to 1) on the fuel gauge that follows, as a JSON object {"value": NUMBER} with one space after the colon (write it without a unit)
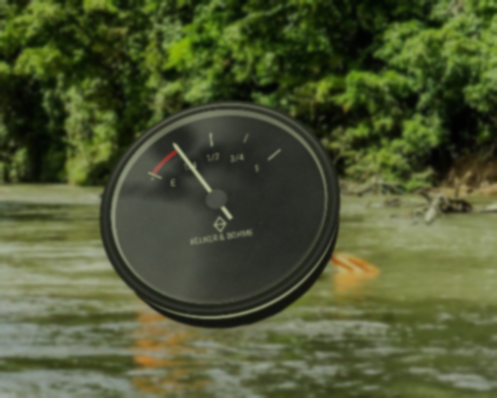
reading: {"value": 0.25}
